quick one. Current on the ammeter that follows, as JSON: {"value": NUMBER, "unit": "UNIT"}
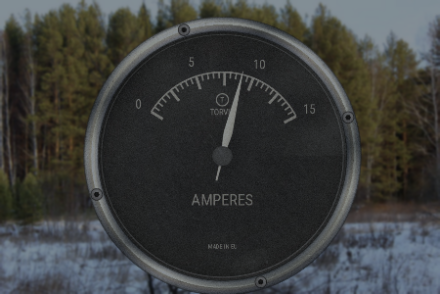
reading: {"value": 9, "unit": "A"}
